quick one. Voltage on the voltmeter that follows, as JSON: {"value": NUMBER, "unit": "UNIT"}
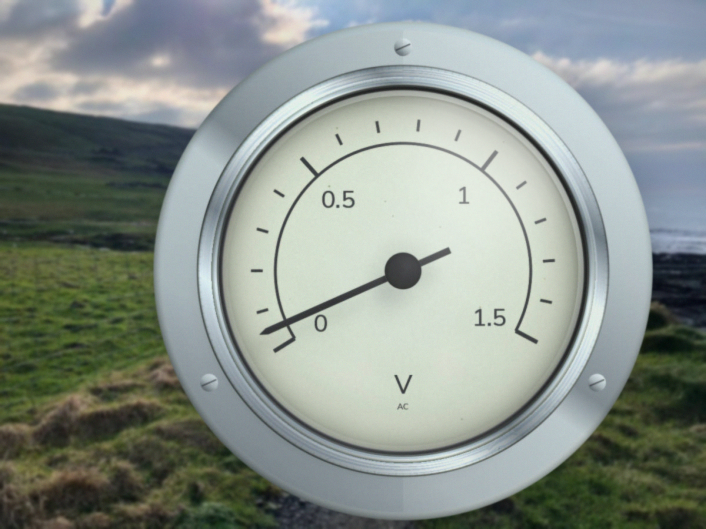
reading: {"value": 0.05, "unit": "V"}
